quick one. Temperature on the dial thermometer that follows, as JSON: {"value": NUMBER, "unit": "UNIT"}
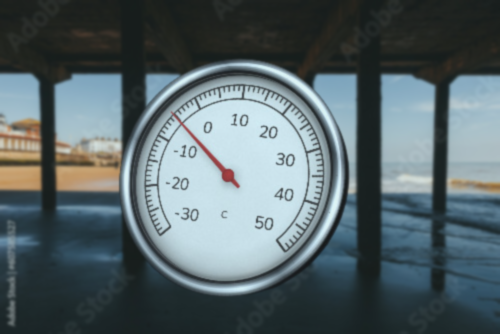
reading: {"value": -5, "unit": "°C"}
